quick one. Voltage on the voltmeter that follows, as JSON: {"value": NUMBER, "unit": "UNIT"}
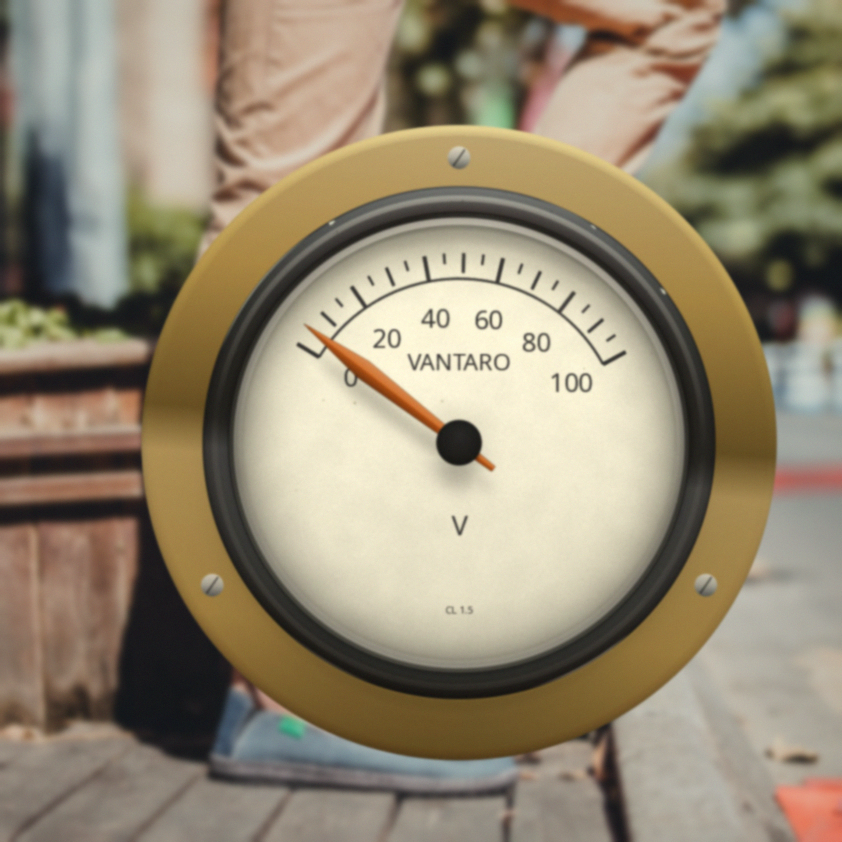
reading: {"value": 5, "unit": "V"}
